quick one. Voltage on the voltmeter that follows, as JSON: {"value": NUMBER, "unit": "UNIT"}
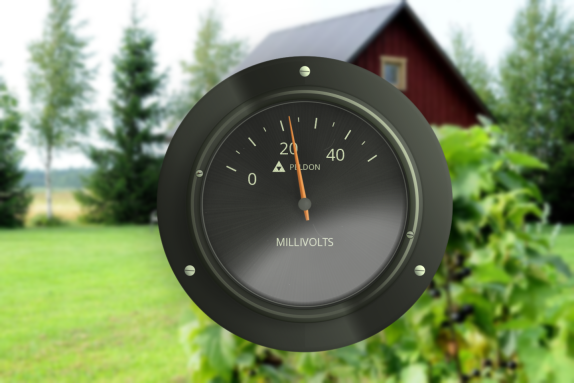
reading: {"value": 22.5, "unit": "mV"}
